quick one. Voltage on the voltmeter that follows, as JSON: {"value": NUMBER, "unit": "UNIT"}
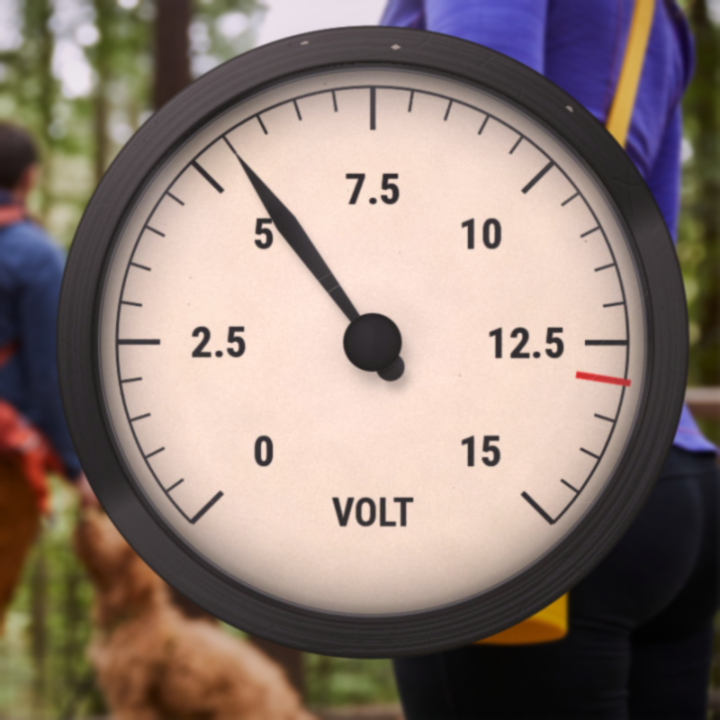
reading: {"value": 5.5, "unit": "V"}
